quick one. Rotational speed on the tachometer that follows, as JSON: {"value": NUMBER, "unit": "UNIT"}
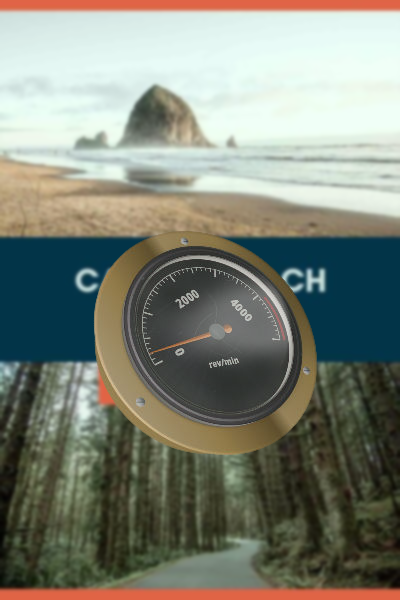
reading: {"value": 200, "unit": "rpm"}
